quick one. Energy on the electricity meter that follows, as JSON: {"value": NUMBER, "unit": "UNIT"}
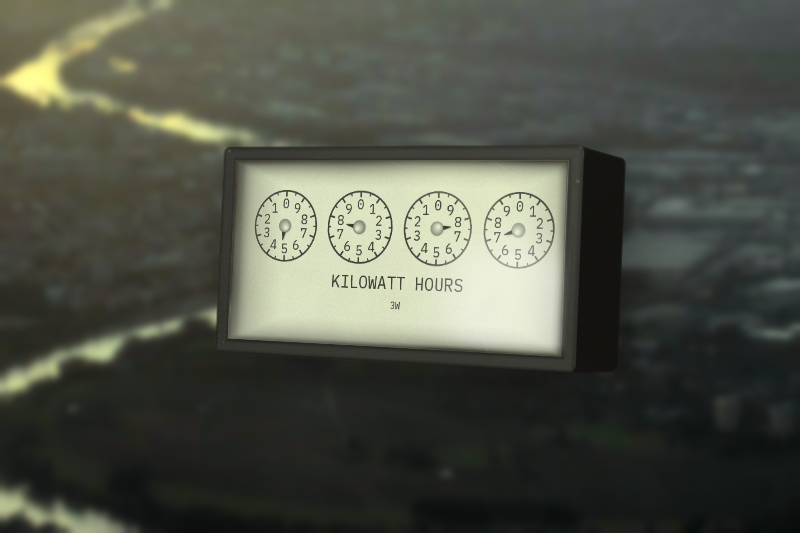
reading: {"value": 4777, "unit": "kWh"}
